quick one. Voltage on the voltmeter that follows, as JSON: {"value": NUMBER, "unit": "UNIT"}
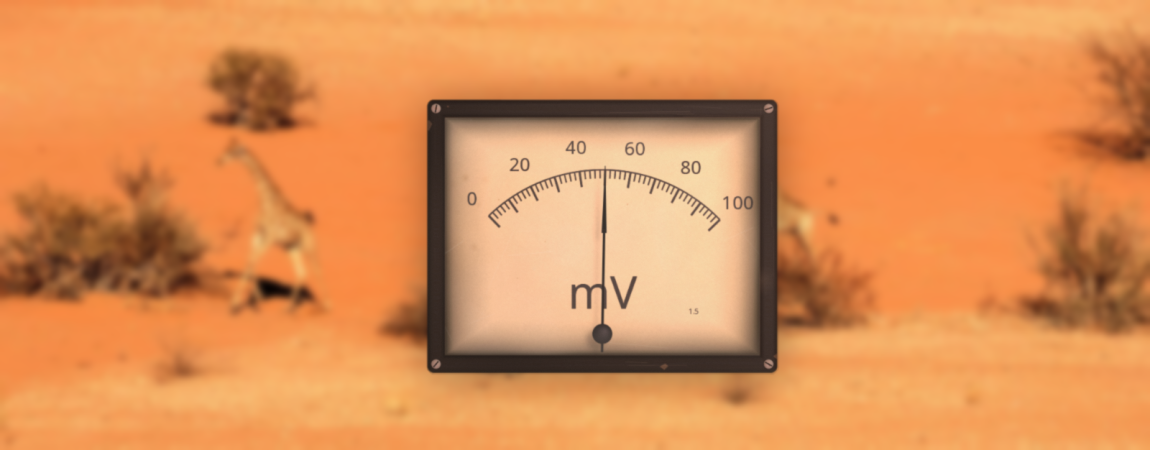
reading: {"value": 50, "unit": "mV"}
